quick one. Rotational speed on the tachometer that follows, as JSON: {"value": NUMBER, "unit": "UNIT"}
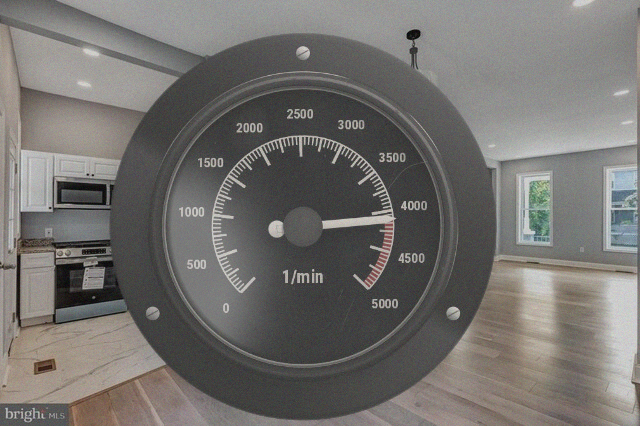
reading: {"value": 4100, "unit": "rpm"}
